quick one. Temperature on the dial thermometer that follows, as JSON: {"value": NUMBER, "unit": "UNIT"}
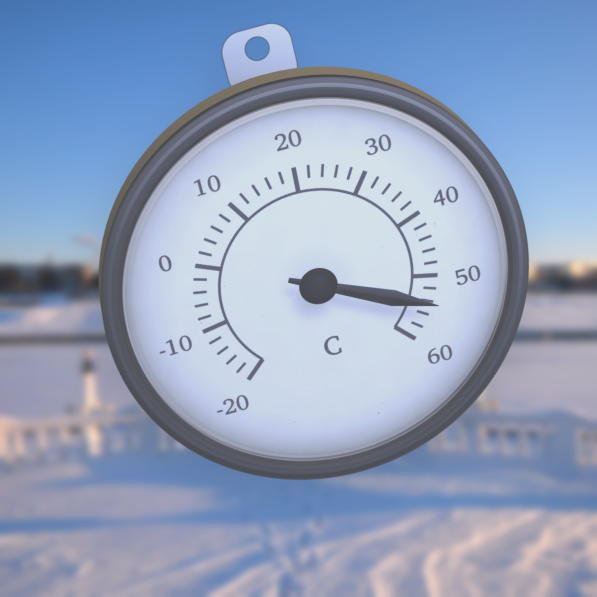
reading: {"value": 54, "unit": "°C"}
